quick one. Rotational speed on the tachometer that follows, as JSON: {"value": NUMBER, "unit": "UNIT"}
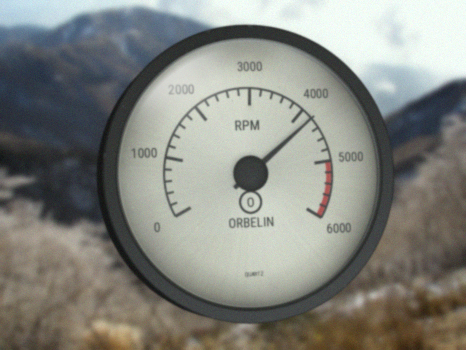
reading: {"value": 4200, "unit": "rpm"}
